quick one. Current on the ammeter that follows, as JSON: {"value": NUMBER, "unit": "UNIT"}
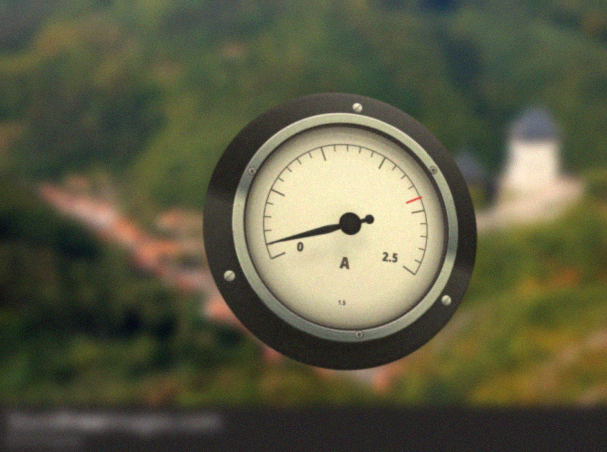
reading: {"value": 0.1, "unit": "A"}
